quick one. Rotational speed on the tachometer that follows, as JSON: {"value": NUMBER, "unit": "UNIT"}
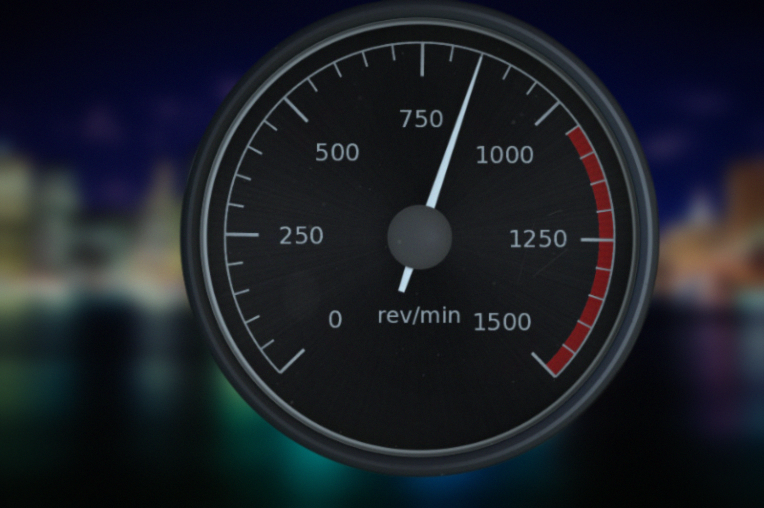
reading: {"value": 850, "unit": "rpm"}
